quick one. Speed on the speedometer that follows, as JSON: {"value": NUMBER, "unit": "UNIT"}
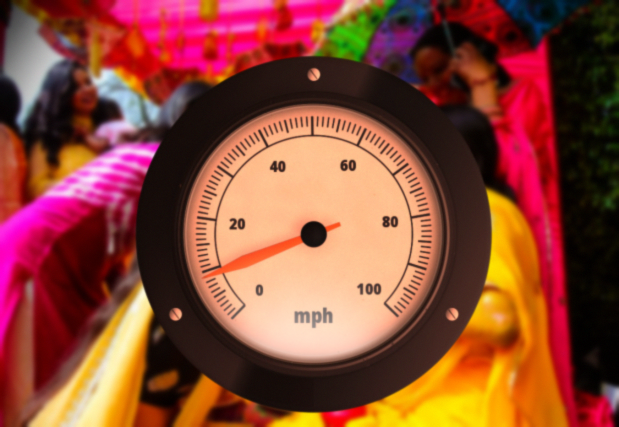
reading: {"value": 9, "unit": "mph"}
